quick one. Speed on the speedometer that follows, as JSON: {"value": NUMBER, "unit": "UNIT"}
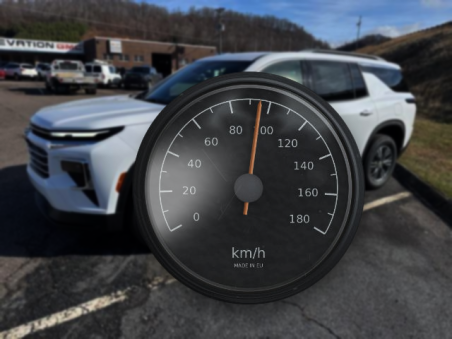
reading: {"value": 95, "unit": "km/h"}
